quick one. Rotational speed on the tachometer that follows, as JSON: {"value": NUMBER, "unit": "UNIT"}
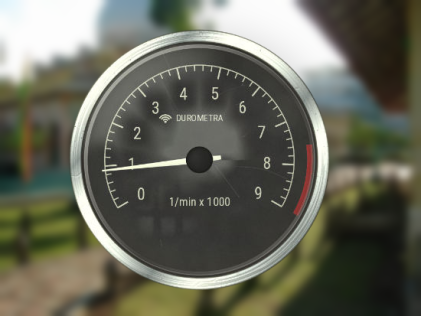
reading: {"value": 900, "unit": "rpm"}
